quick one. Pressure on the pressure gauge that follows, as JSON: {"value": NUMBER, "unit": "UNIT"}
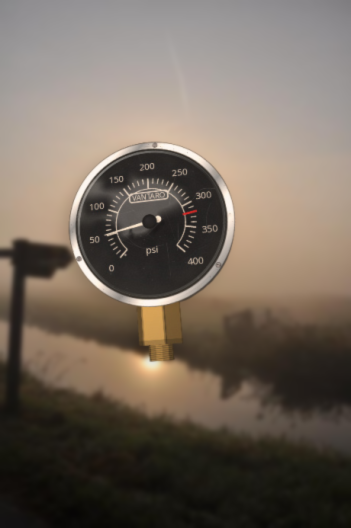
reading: {"value": 50, "unit": "psi"}
